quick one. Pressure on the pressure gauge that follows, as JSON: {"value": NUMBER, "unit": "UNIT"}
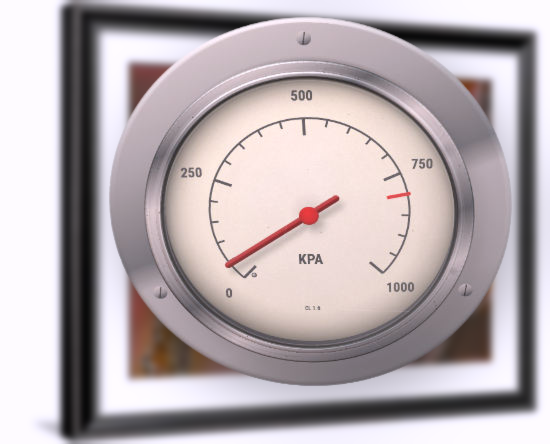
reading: {"value": 50, "unit": "kPa"}
